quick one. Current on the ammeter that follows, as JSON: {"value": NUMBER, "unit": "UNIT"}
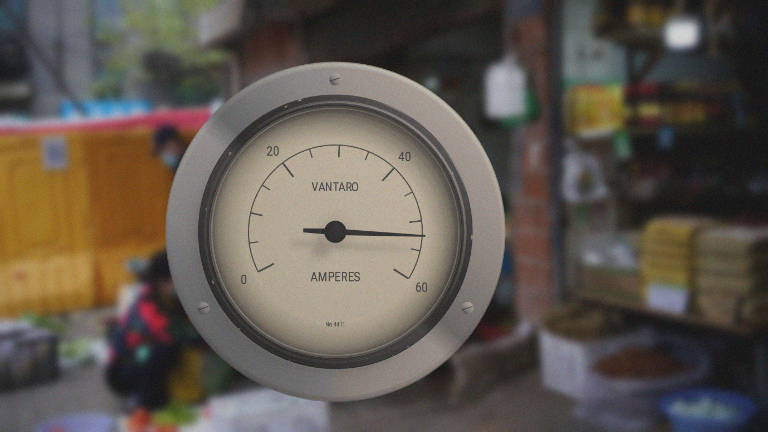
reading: {"value": 52.5, "unit": "A"}
